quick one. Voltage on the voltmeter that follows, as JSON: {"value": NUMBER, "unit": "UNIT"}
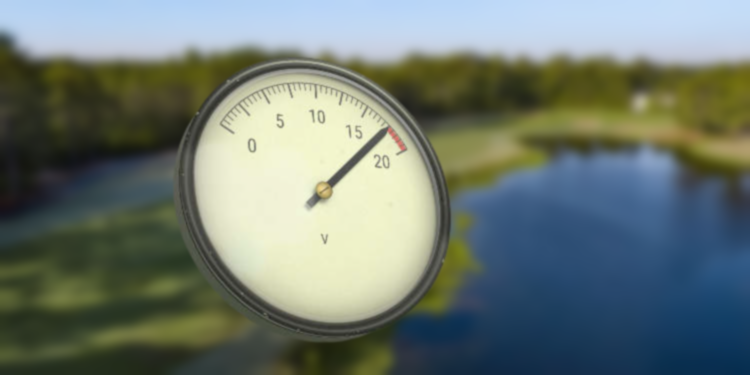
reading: {"value": 17.5, "unit": "V"}
